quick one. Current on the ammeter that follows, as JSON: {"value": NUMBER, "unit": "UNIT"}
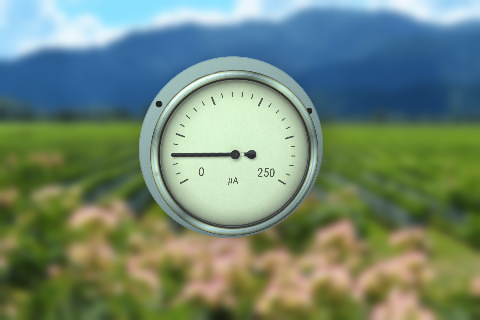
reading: {"value": 30, "unit": "µA"}
